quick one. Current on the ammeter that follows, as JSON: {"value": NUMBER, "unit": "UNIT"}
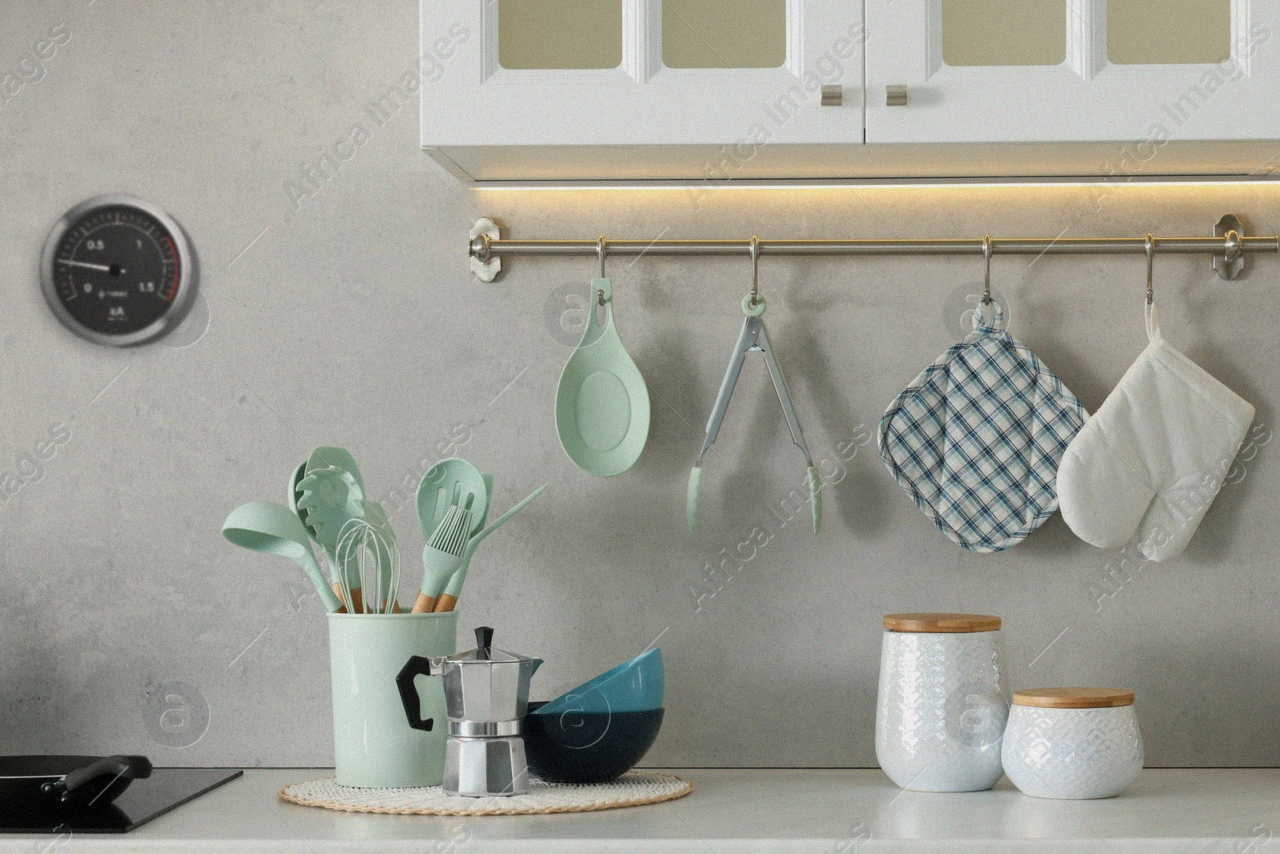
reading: {"value": 0.25, "unit": "kA"}
